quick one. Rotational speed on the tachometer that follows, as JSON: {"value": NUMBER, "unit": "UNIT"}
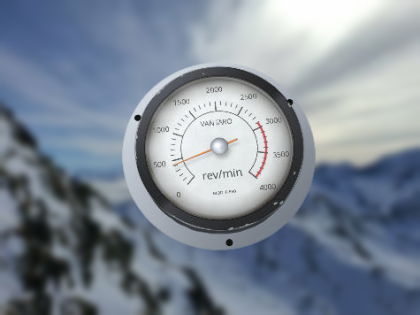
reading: {"value": 400, "unit": "rpm"}
